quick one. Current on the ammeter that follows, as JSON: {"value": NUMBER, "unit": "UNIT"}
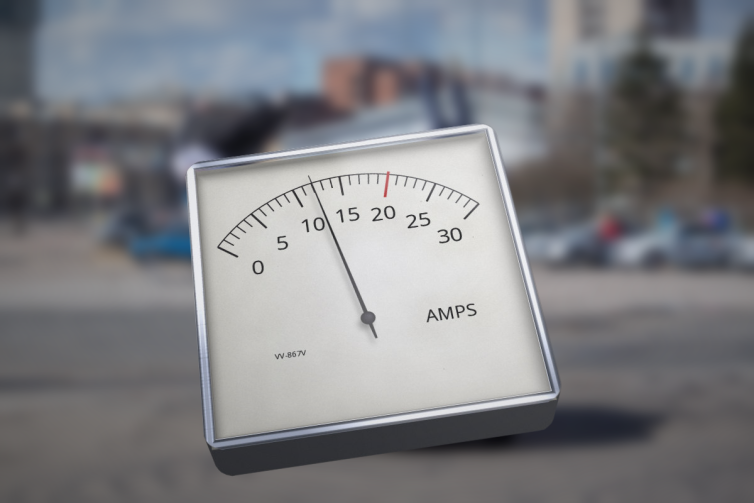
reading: {"value": 12, "unit": "A"}
